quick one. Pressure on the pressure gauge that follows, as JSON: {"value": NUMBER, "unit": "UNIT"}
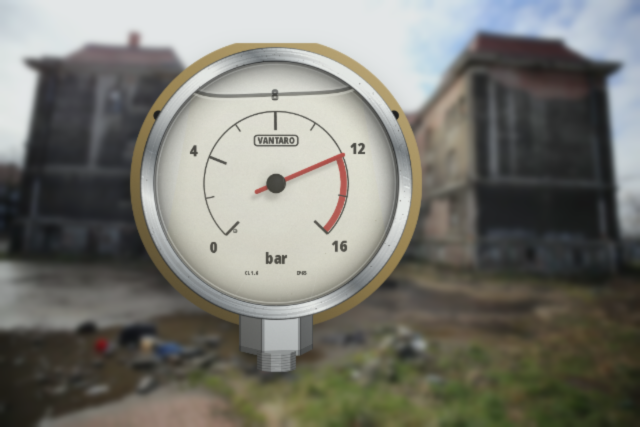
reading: {"value": 12, "unit": "bar"}
